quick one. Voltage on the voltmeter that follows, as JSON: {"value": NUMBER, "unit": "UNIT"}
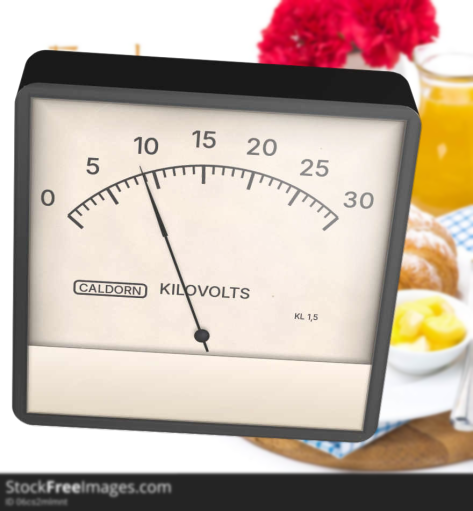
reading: {"value": 9, "unit": "kV"}
